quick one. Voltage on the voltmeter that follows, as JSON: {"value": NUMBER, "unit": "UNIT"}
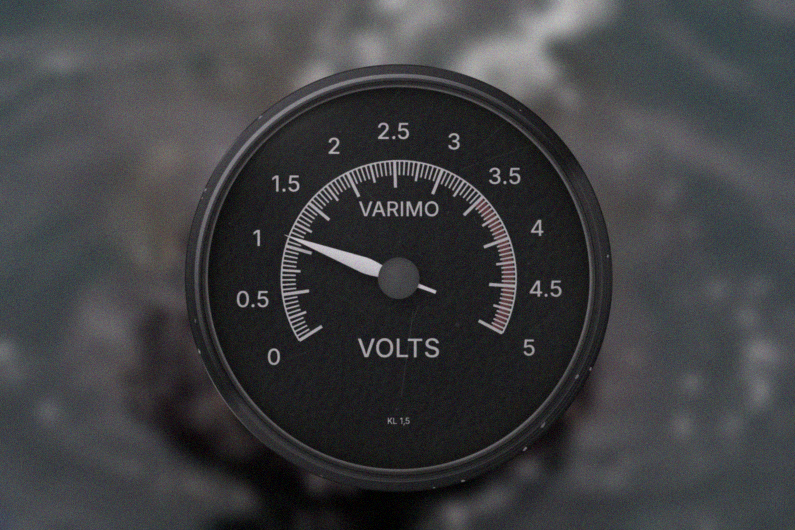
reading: {"value": 1.1, "unit": "V"}
